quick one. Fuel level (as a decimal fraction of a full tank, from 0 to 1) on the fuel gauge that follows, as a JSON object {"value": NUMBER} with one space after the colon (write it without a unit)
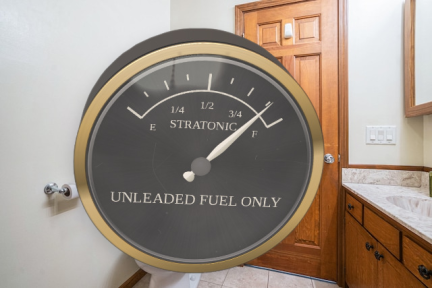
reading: {"value": 0.875}
